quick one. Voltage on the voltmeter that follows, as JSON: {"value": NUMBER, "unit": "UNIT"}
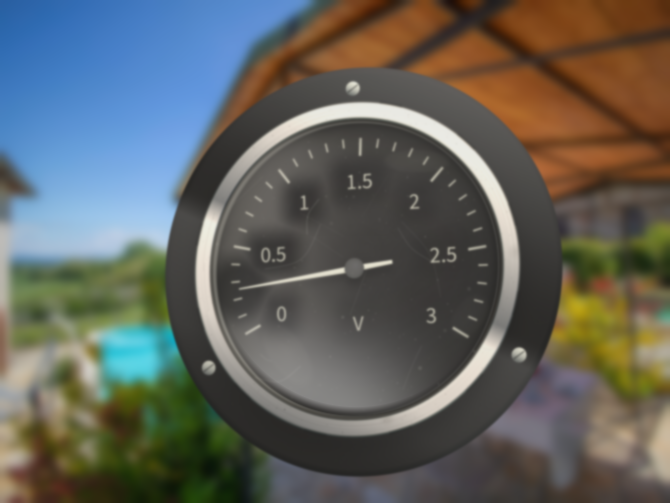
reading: {"value": 0.25, "unit": "V"}
